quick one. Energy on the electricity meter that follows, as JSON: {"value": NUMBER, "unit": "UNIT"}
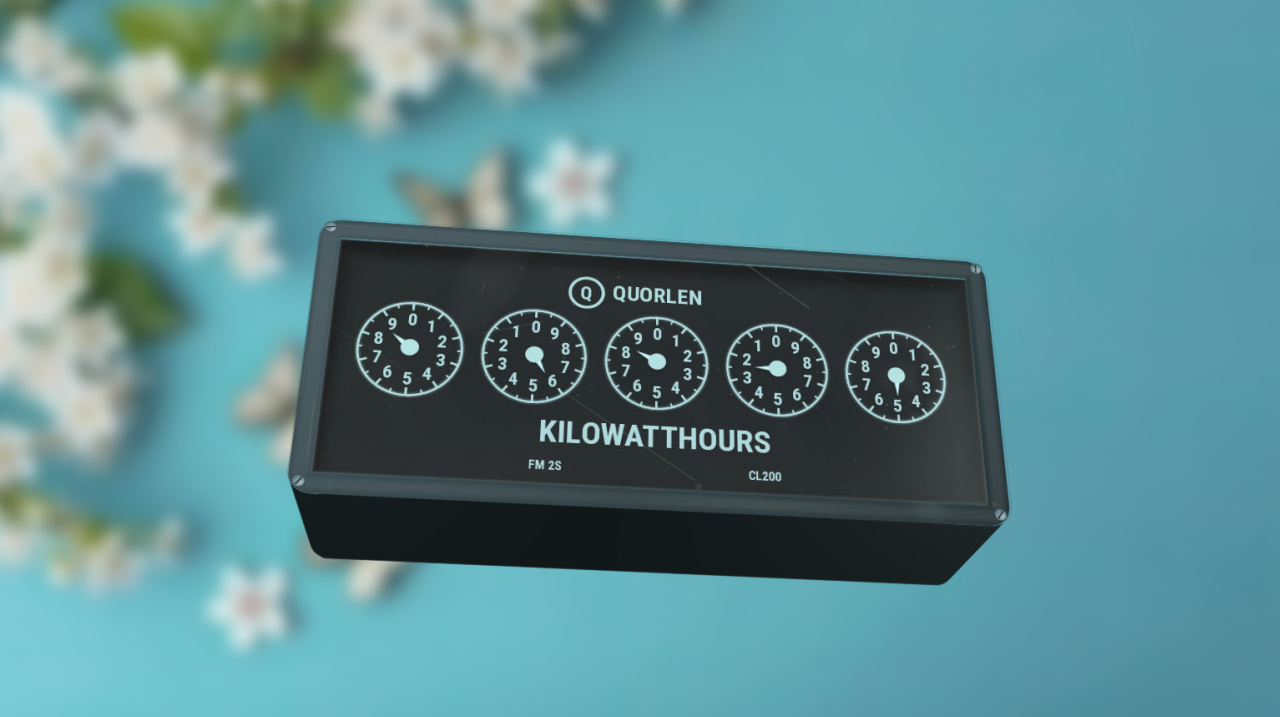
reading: {"value": 85825, "unit": "kWh"}
